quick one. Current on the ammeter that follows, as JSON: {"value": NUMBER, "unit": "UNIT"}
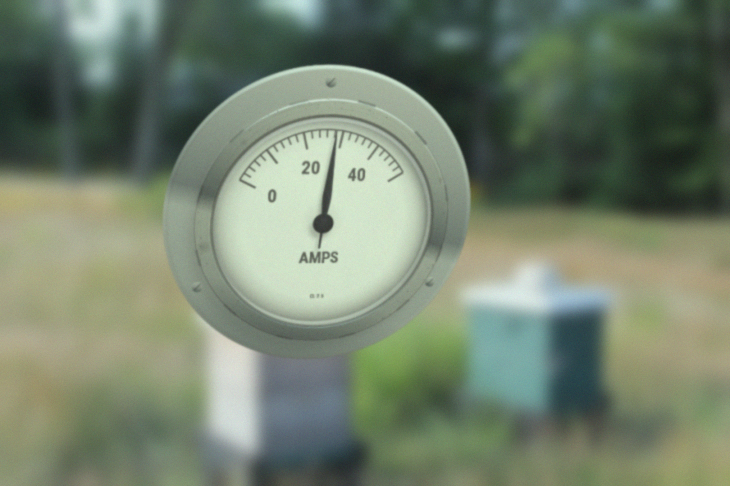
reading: {"value": 28, "unit": "A"}
